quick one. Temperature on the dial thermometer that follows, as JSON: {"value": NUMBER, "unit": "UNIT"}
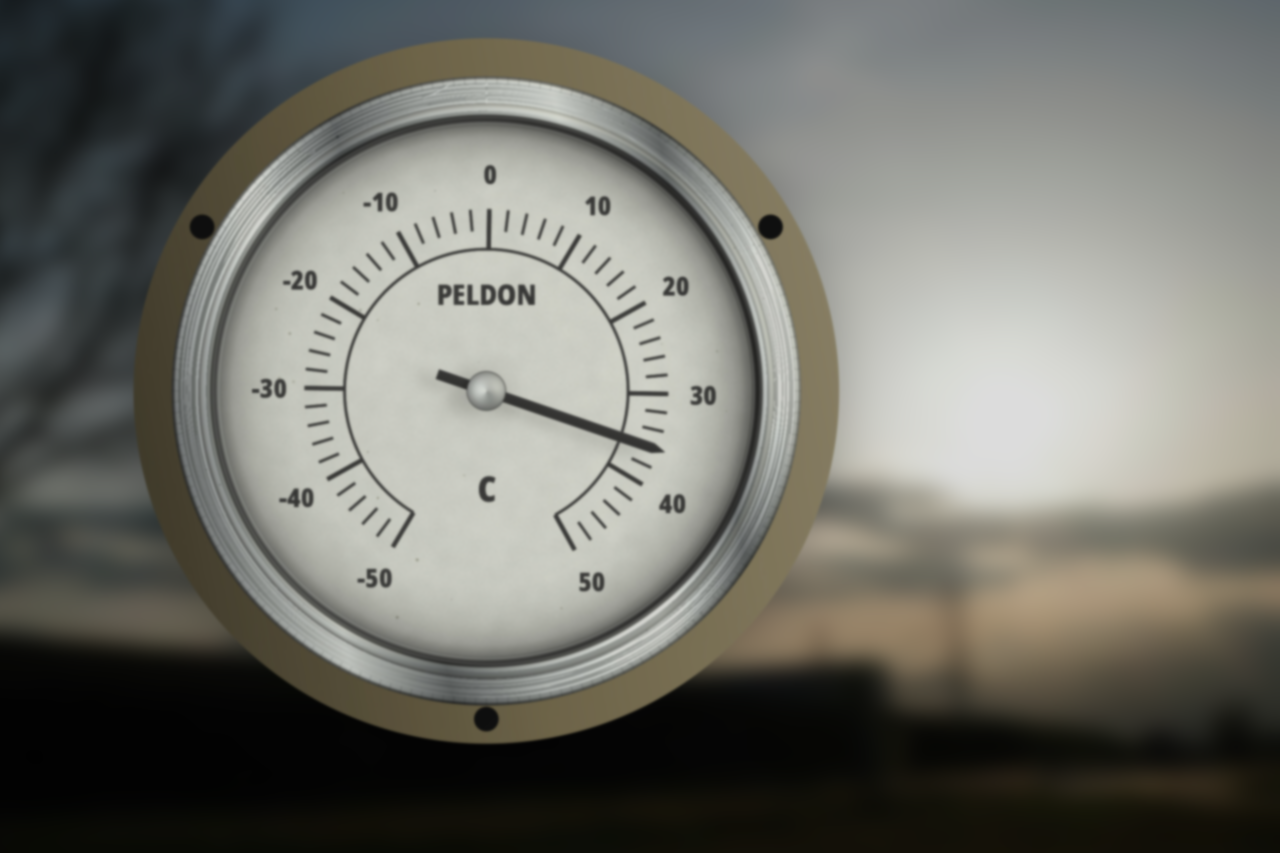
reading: {"value": 36, "unit": "°C"}
